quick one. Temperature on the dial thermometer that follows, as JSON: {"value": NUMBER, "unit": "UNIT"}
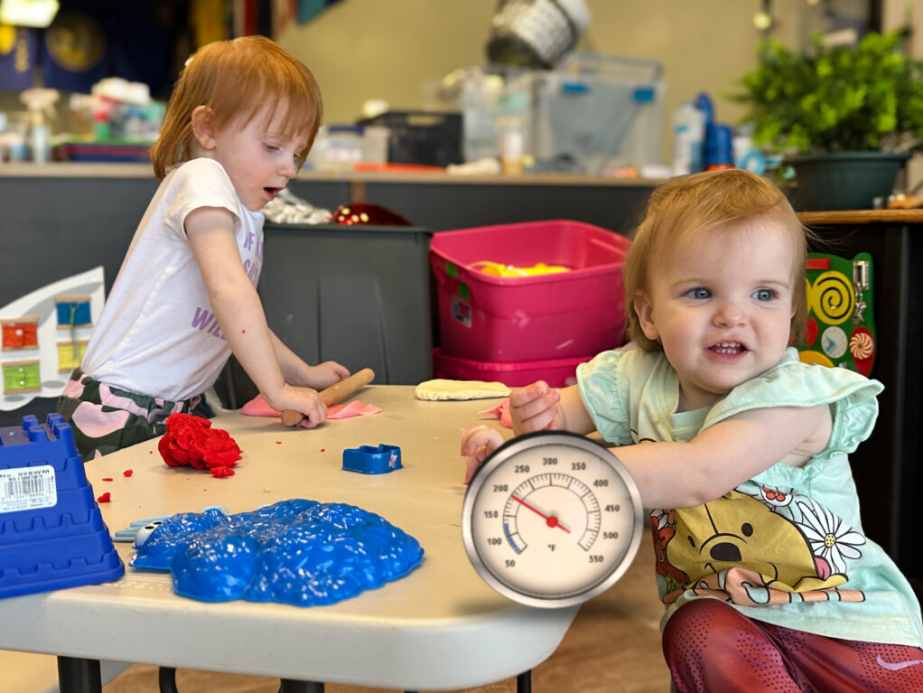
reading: {"value": 200, "unit": "°F"}
